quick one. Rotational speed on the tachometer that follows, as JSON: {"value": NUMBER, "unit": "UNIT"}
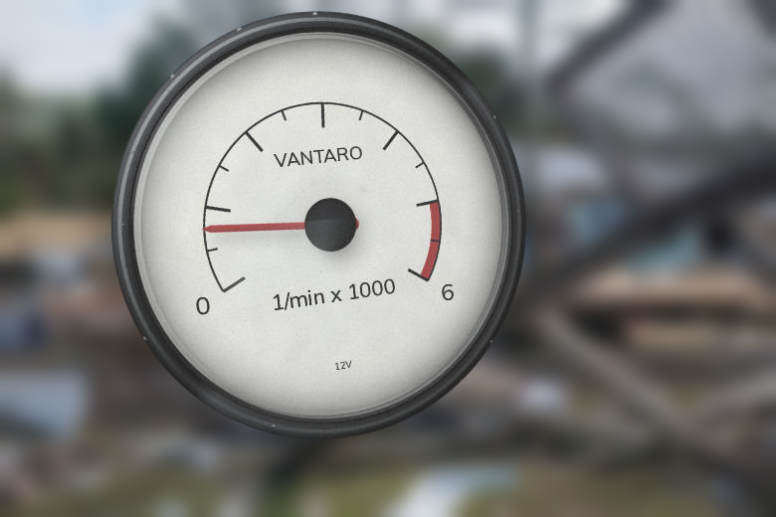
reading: {"value": 750, "unit": "rpm"}
